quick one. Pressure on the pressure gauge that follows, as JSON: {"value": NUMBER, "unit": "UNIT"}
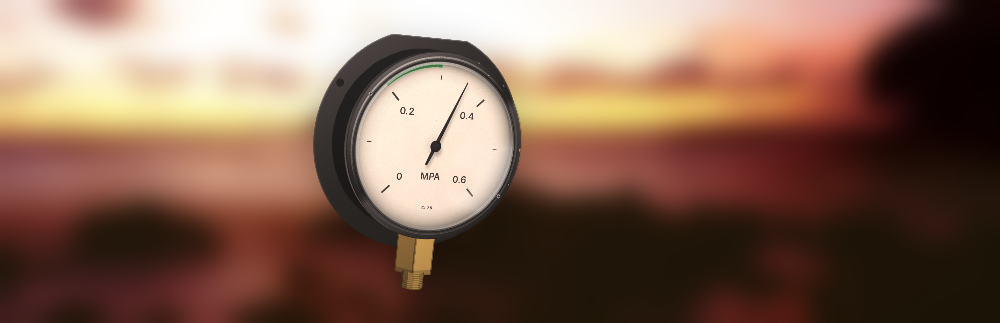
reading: {"value": 0.35, "unit": "MPa"}
